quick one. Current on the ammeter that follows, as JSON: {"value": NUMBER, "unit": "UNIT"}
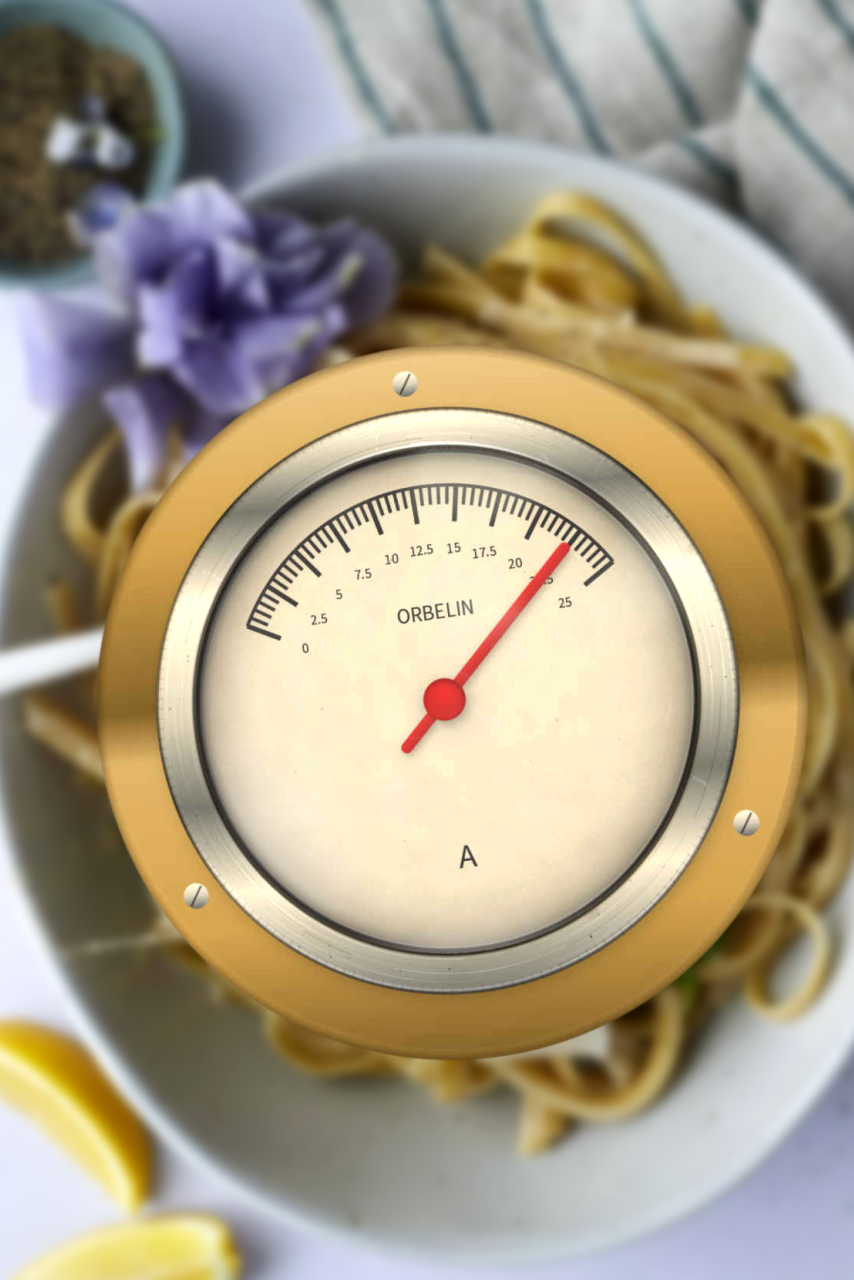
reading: {"value": 22.5, "unit": "A"}
